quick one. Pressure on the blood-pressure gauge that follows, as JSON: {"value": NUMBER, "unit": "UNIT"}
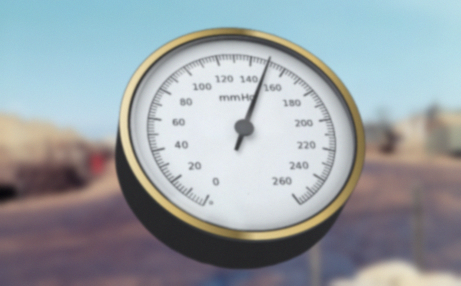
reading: {"value": 150, "unit": "mmHg"}
